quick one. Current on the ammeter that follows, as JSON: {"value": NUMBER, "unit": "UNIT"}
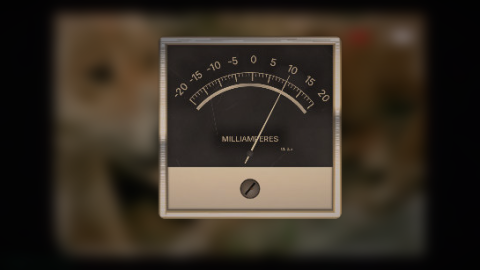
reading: {"value": 10, "unit": "mA"}
